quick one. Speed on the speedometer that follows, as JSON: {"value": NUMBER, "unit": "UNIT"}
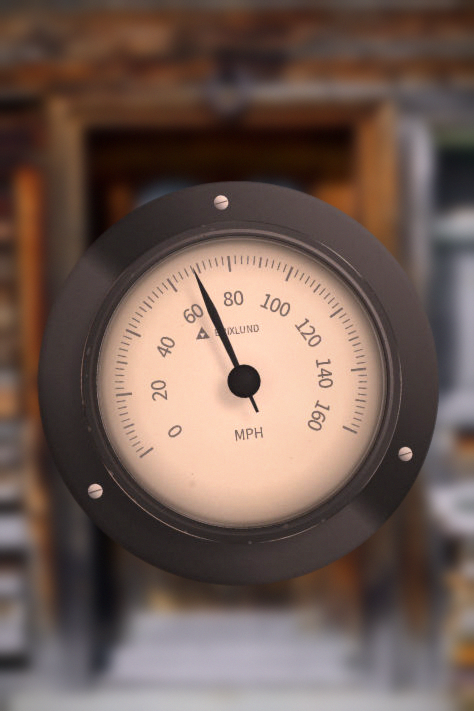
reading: {"value": 68, "unit": "mph"}
